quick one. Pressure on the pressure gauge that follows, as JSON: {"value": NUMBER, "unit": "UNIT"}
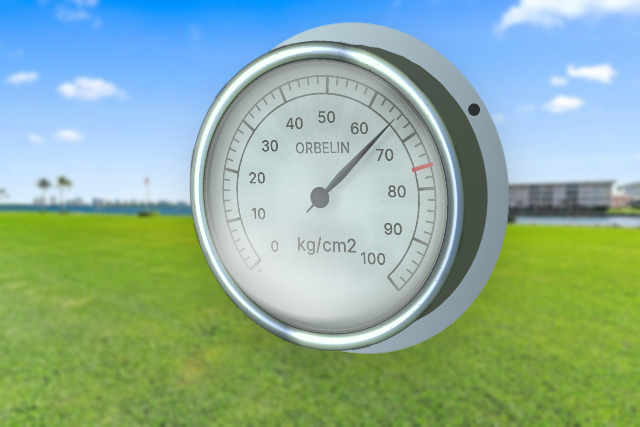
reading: {"value": 66, "unit": "kg/cm²"}
